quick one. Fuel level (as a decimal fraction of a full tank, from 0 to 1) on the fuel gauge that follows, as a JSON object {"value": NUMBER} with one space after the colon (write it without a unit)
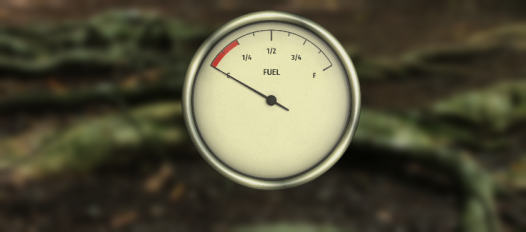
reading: {"value": 0}
